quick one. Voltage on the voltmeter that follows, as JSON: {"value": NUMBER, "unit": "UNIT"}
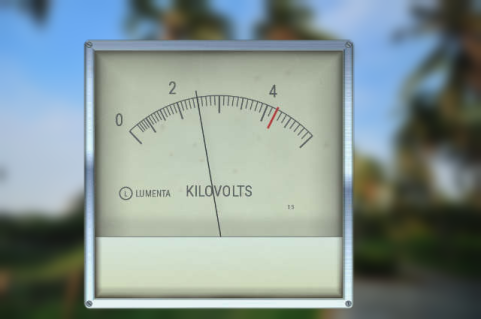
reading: {"value": 2.5, "unit": "kV"}
